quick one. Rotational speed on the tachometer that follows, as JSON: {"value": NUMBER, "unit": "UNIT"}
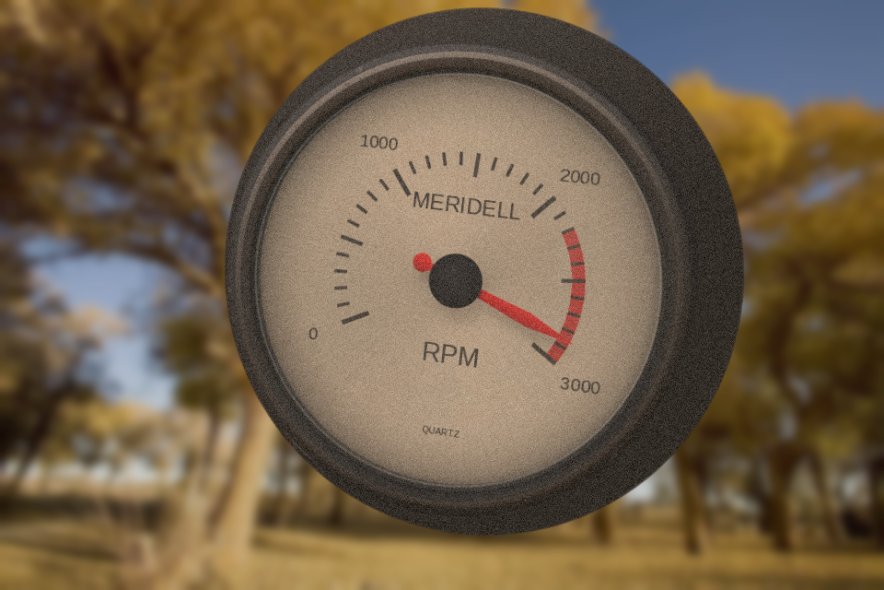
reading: {"value": 2850, "unit": "rpm"}
